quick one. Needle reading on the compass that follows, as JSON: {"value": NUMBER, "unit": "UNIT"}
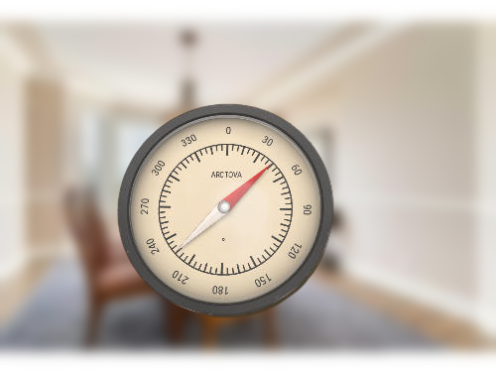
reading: {"value": 45, "unit": "°"}
